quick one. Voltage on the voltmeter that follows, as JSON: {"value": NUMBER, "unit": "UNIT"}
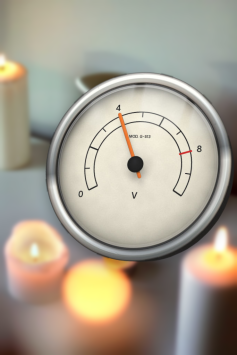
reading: {"value": 4, "unit": "V"}
